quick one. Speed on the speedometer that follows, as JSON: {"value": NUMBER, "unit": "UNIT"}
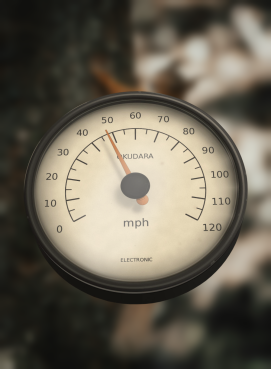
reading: {"value": 47.5, "unit": "mph"}
